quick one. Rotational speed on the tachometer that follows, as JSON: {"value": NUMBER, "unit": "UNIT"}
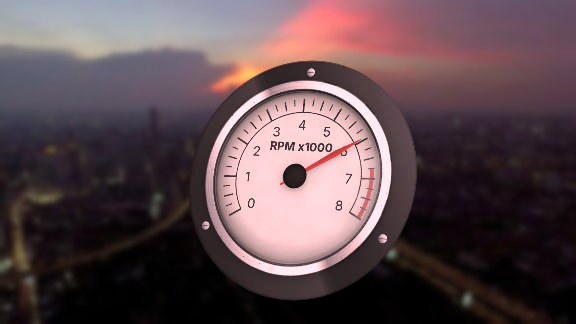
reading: {"value": 6000, "unit": "rpm"}
